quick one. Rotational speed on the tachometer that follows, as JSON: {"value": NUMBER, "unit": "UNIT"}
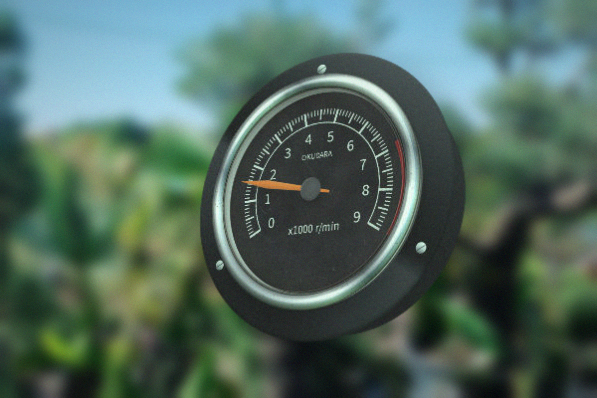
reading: {"value": 1500, "unit": "rpm"}
